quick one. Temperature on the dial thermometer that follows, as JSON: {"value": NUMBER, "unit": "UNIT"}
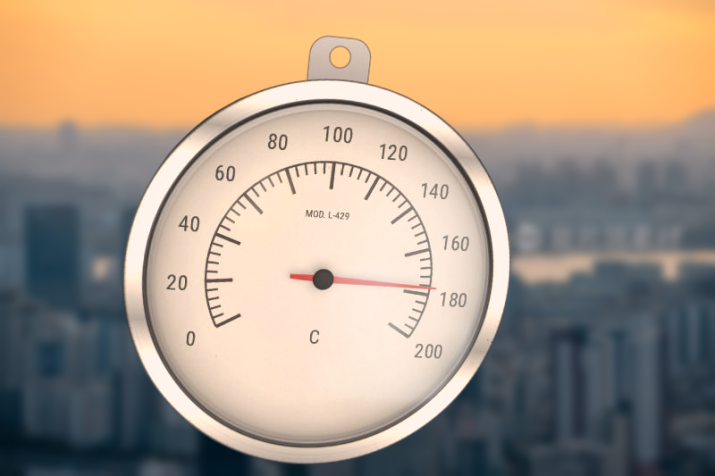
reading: {"value": 176, "unit": "°C"}
